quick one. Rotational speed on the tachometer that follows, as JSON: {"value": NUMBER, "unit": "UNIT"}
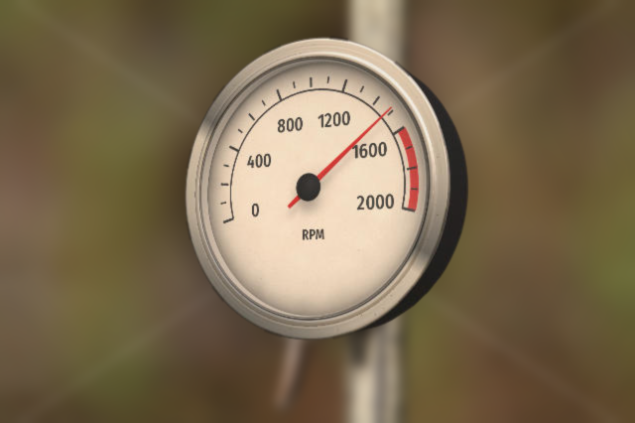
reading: {"value": 1500, "unit": "rpm"}
